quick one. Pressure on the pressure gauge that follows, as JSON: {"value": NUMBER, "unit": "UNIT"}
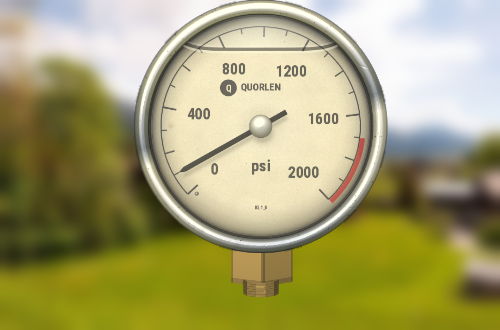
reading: {"value": 100, "unit": "psi"}
